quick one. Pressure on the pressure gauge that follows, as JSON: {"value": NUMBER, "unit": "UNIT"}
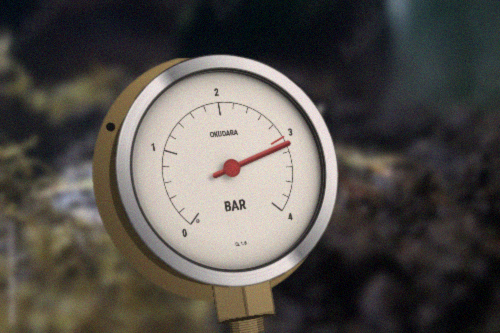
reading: {"value": 3.1, "unit": "bar"}
